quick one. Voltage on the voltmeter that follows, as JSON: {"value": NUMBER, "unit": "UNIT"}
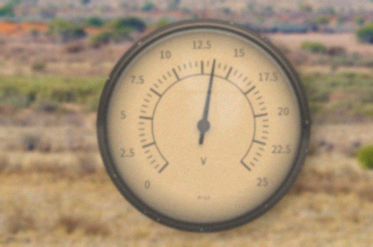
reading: {"value": 13.5, "unit": "V"}
